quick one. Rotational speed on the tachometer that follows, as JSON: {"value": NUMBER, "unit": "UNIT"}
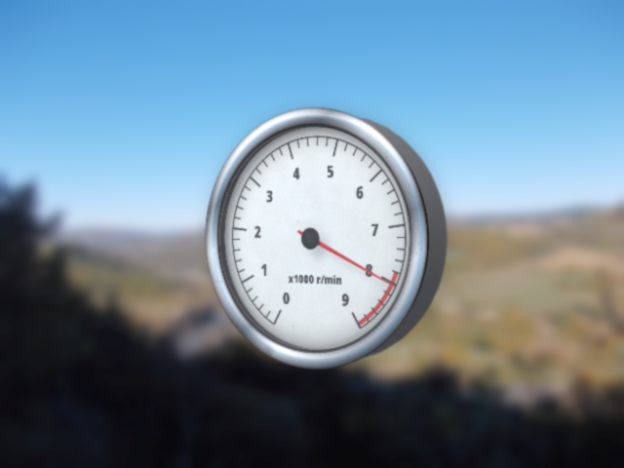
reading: {"value": 8000, "unit": "rpm"}
